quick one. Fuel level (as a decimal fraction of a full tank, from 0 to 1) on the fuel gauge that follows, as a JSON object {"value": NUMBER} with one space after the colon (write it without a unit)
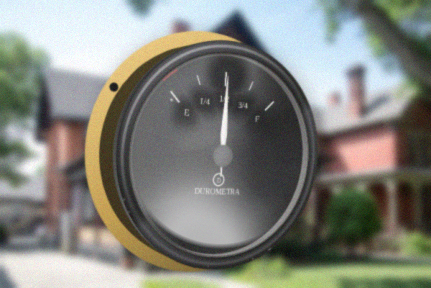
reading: {"value": 0.5}
